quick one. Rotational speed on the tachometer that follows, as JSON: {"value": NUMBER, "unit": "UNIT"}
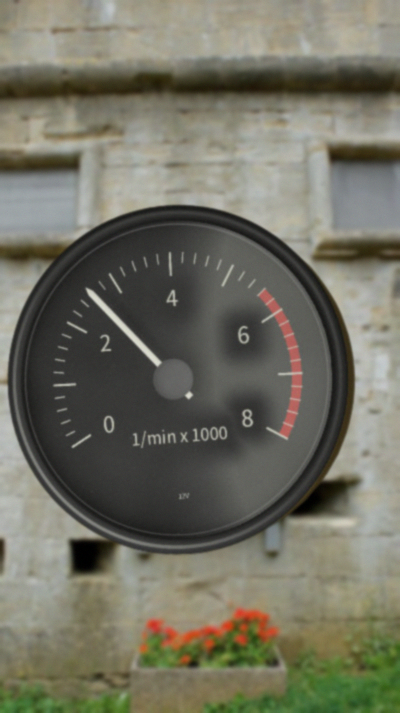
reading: {"value": 2600, "unit": "rpm"}
